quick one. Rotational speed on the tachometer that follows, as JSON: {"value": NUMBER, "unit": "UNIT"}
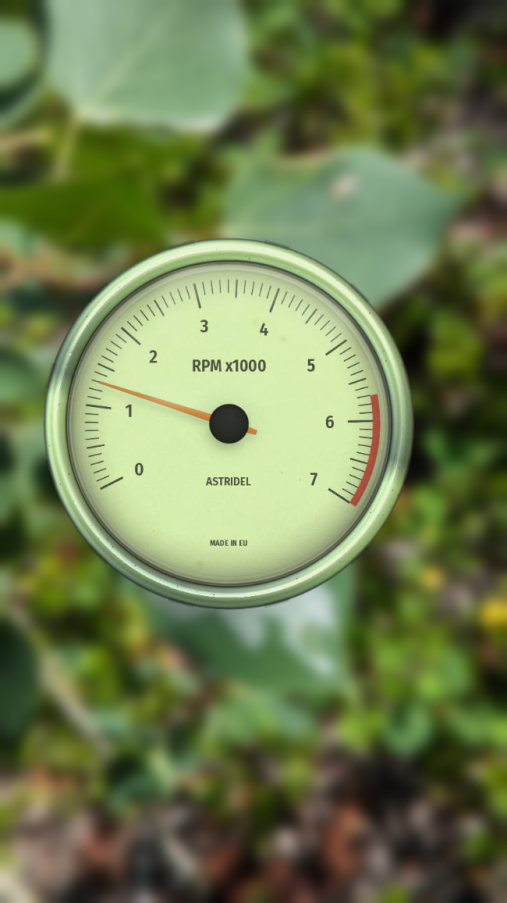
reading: {"value": 1300, "unit": "rpm"}
